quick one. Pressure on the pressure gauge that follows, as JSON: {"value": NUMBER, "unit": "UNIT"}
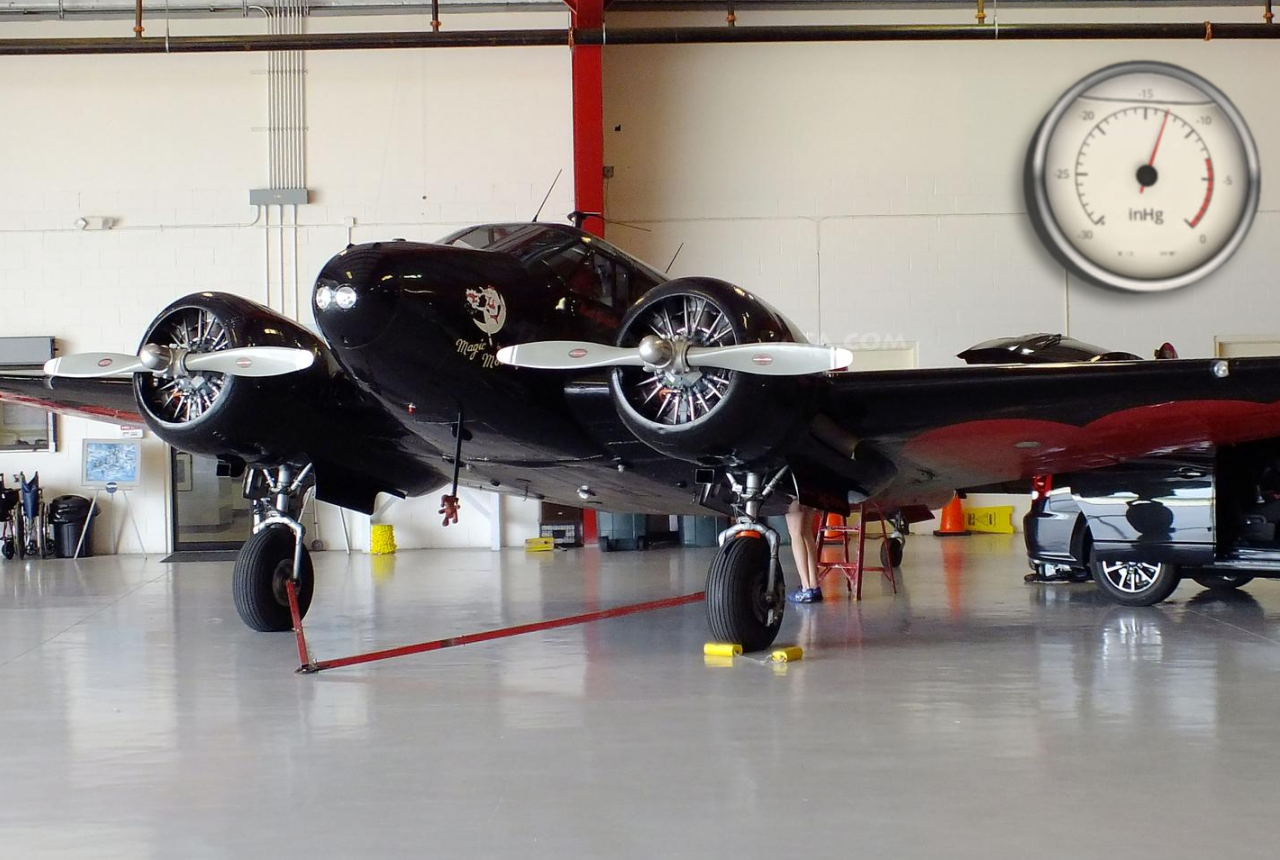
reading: {"value": -13, "unit": "inHg"}
